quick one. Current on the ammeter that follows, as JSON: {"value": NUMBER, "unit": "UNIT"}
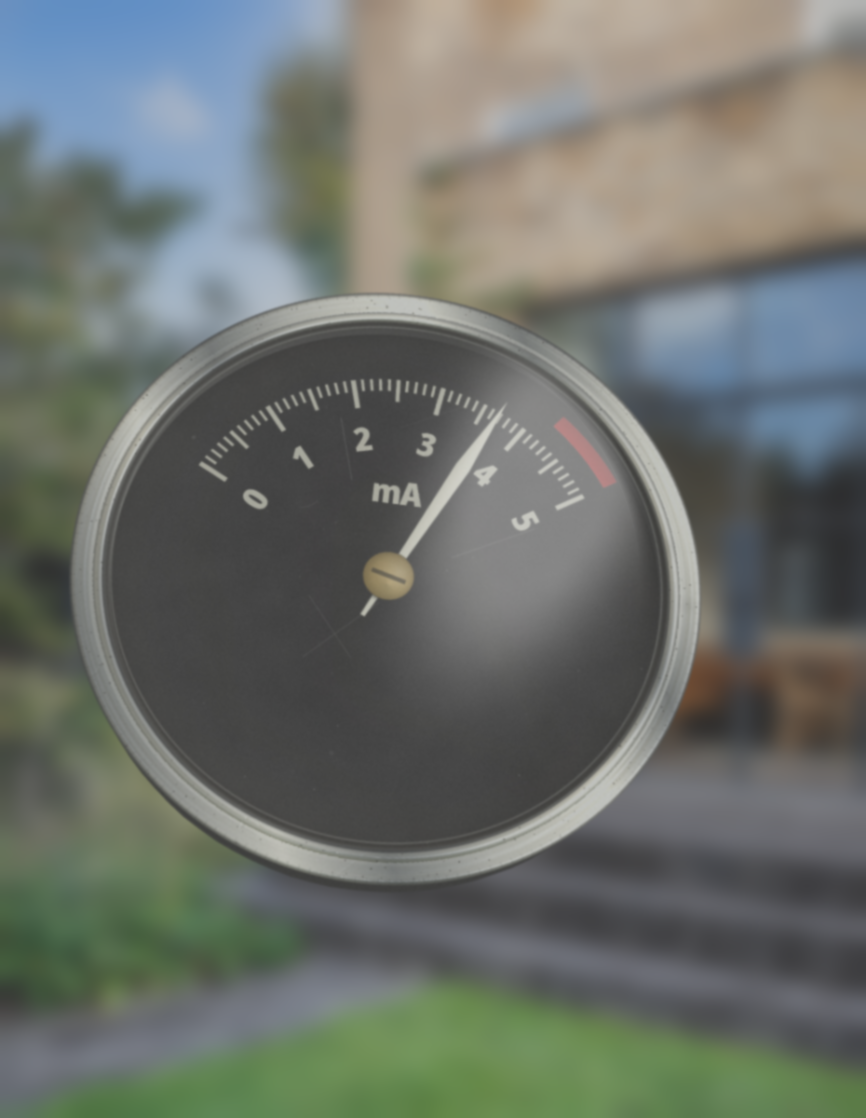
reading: {"value": 3.7, "unit": "mA"}
